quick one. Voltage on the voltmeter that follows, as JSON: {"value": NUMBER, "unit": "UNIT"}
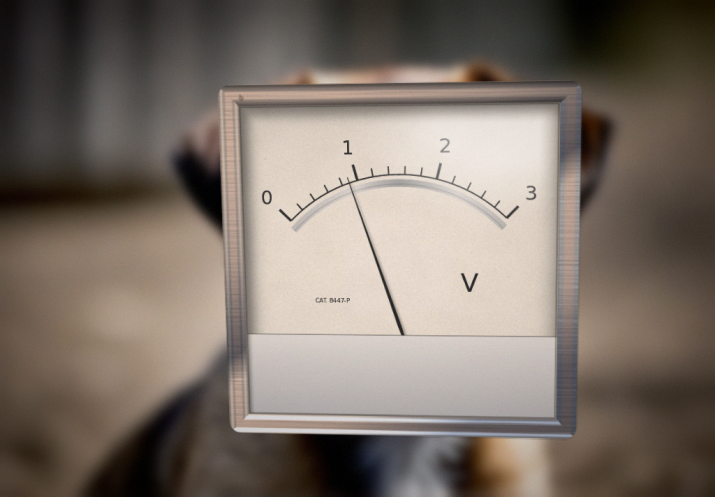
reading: {"value": 0.9, "unit": "V"}
